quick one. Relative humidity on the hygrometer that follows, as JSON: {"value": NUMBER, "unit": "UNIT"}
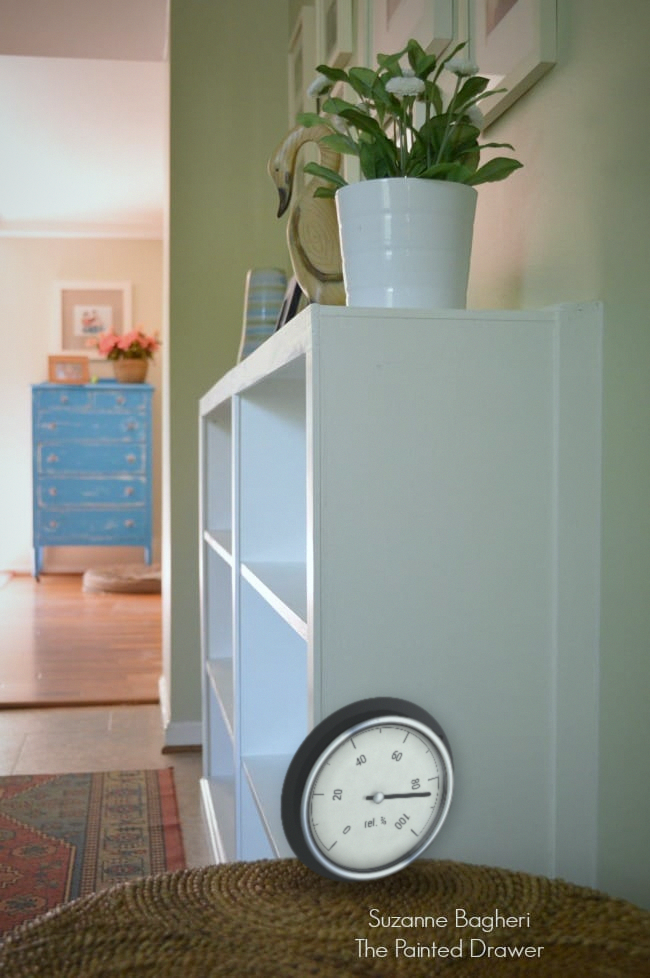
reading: {"value": 85, "unit": "%"}
